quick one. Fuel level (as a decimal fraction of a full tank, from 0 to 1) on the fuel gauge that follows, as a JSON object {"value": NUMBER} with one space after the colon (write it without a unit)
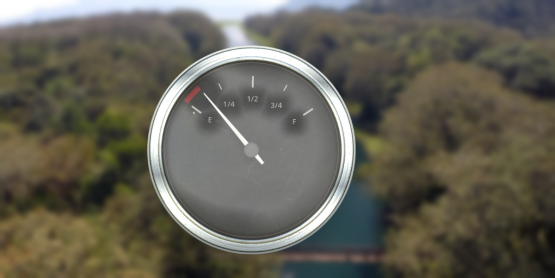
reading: {"value": 0.125}
